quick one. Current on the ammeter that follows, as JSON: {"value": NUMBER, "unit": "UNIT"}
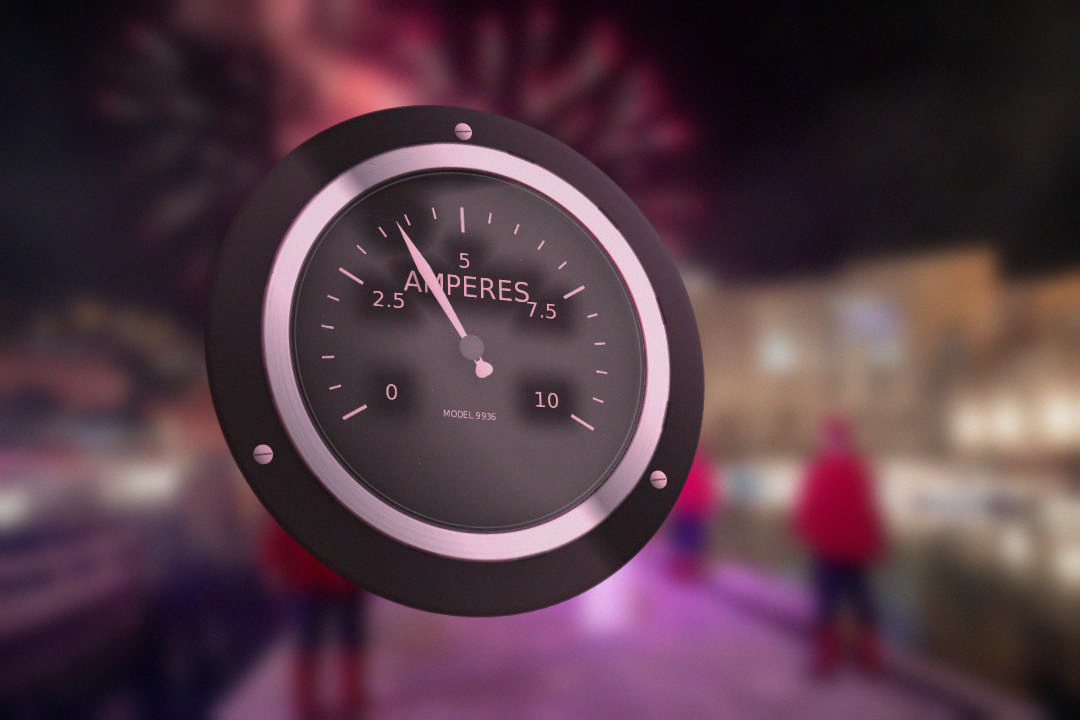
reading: {"value": 3.75, "unit": "A"}
